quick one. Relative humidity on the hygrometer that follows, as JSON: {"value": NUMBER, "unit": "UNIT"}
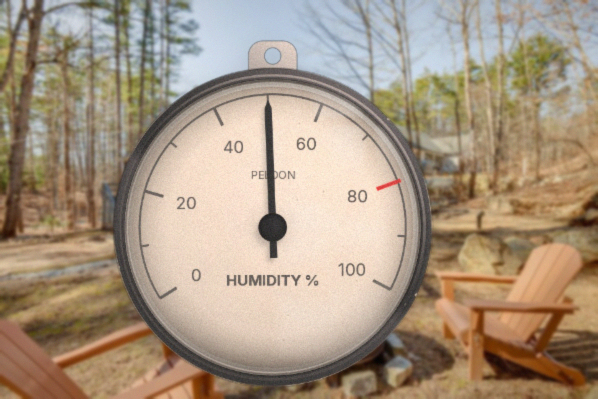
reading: {"value": 50, "unit": "%"}
